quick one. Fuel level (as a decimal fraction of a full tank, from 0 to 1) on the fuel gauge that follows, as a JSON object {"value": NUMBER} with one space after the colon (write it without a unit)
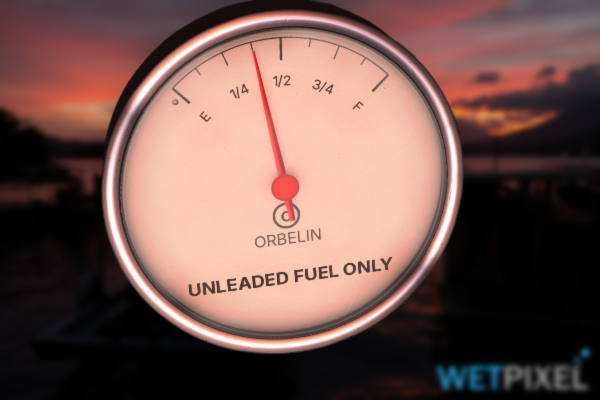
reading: {"value": 0.375}
